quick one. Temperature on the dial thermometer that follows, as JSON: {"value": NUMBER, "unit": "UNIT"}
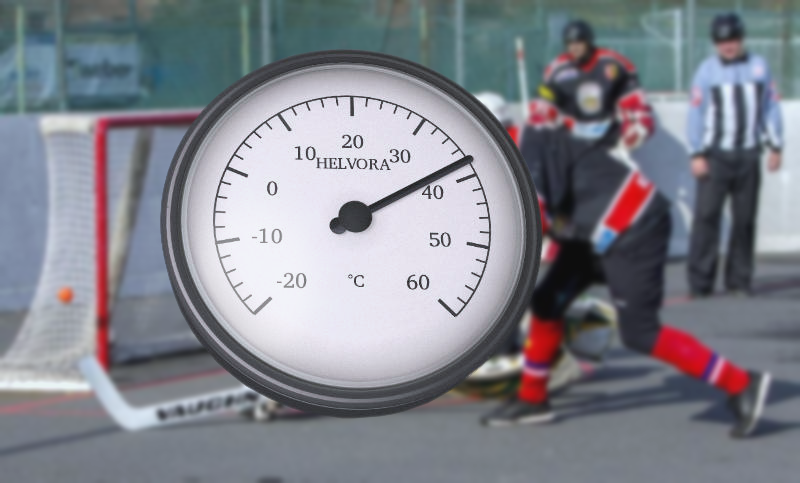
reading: {"value": 38, "unit": "°C"}
